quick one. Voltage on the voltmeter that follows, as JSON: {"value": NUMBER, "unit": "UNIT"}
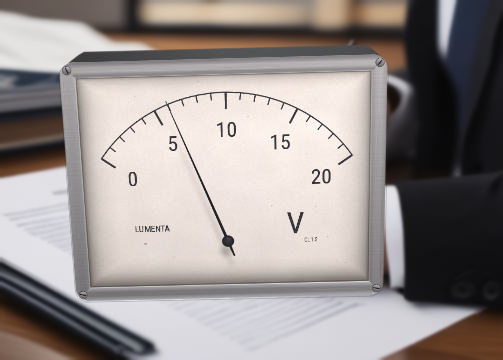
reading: {"value": 6, "unit": "V"}
